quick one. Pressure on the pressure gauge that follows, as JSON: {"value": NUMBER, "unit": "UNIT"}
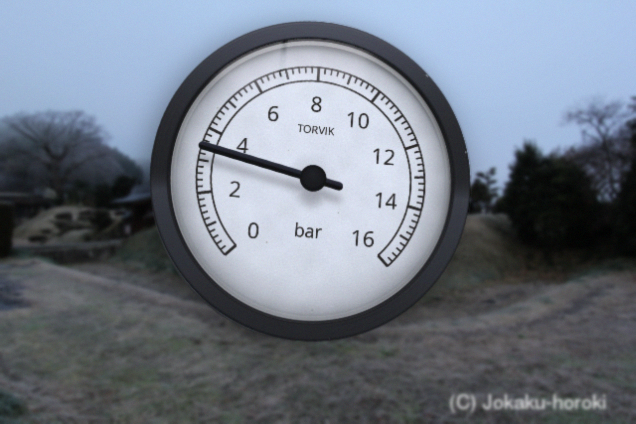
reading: {"value": 3.4, "unit": "bar"}
